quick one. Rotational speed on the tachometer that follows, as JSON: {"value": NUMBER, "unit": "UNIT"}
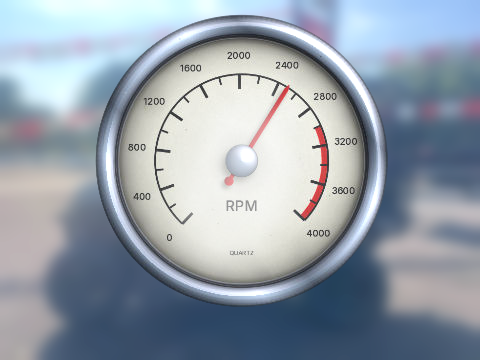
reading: {"value": 2500, "unit": "rpm"}
